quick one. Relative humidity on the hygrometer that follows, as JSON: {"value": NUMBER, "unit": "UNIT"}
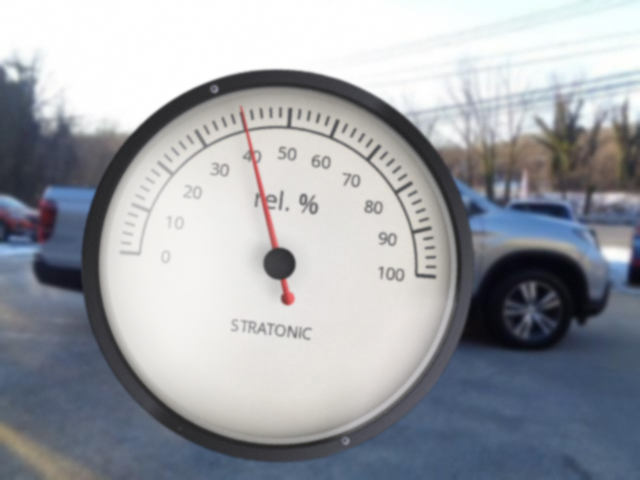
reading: {"value": 40, "unit": "%"}
